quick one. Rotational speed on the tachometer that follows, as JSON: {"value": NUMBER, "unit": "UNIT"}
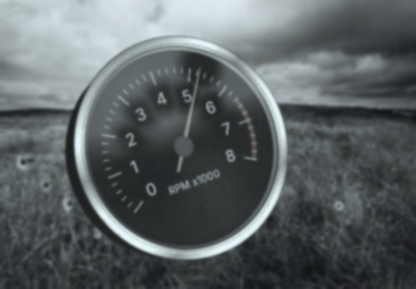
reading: {"value": 5200, "unit": "rpm"}
